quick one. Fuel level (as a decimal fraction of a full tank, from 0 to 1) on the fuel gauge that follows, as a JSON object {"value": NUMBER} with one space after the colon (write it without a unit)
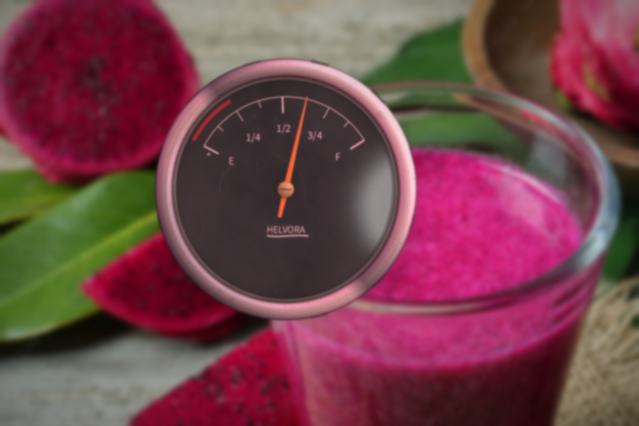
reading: {"value": 0.625}
